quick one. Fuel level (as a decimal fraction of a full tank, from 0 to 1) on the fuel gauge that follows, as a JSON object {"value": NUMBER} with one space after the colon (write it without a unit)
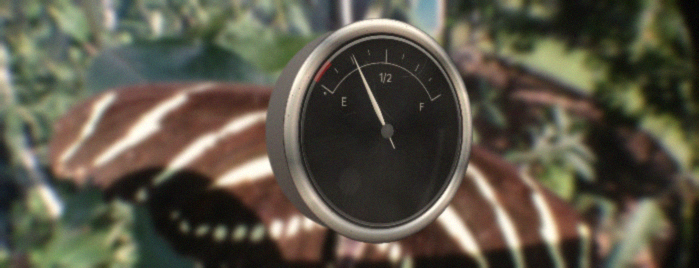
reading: {"value": 0.25}
